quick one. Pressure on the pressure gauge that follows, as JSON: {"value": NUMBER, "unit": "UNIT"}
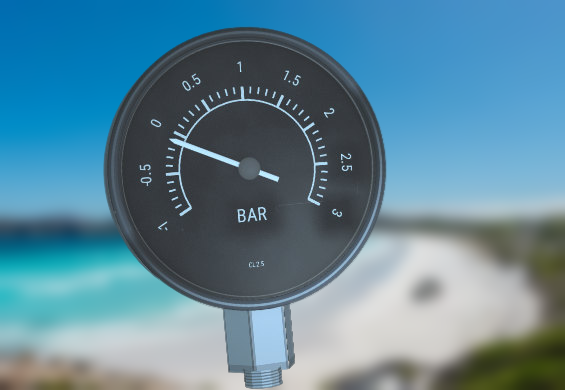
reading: {"value": -0.1, "unit": "bar"}
